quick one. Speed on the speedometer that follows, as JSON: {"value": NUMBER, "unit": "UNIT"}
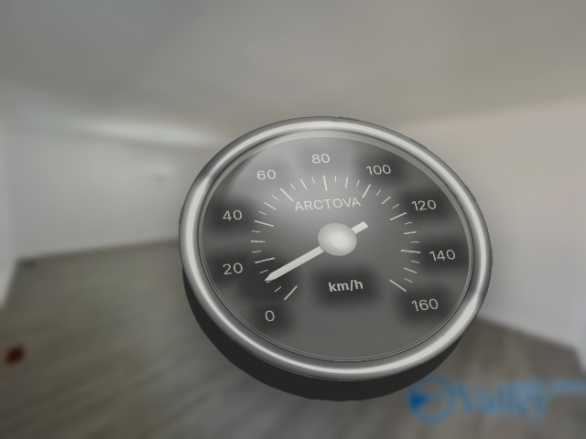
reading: {"value": 10, "unit": "km/h"}
